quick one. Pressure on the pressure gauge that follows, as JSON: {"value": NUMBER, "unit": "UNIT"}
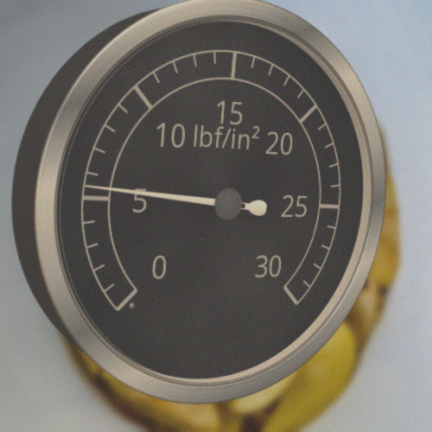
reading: {"value": 5.5, "unit": "psi"}
